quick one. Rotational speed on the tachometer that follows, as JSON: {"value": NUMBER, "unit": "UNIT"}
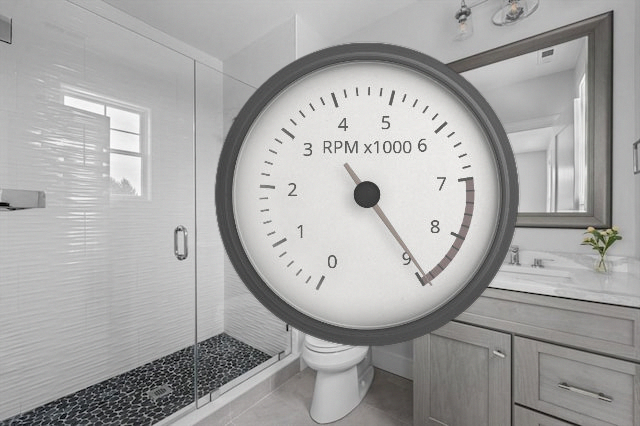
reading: {"value": 8900, "unit": "rpm"}
